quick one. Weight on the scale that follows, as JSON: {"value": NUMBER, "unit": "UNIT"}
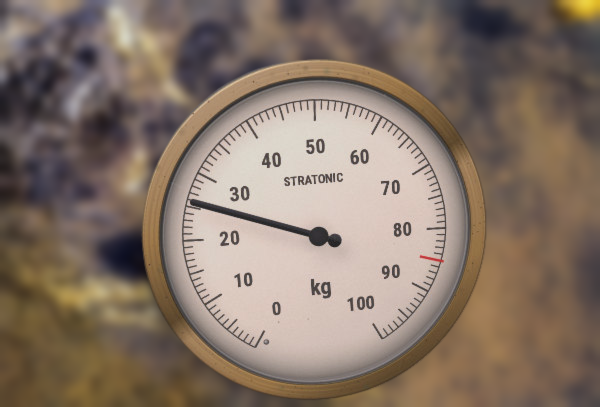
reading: {"value": 26, "unit": "kg"}
